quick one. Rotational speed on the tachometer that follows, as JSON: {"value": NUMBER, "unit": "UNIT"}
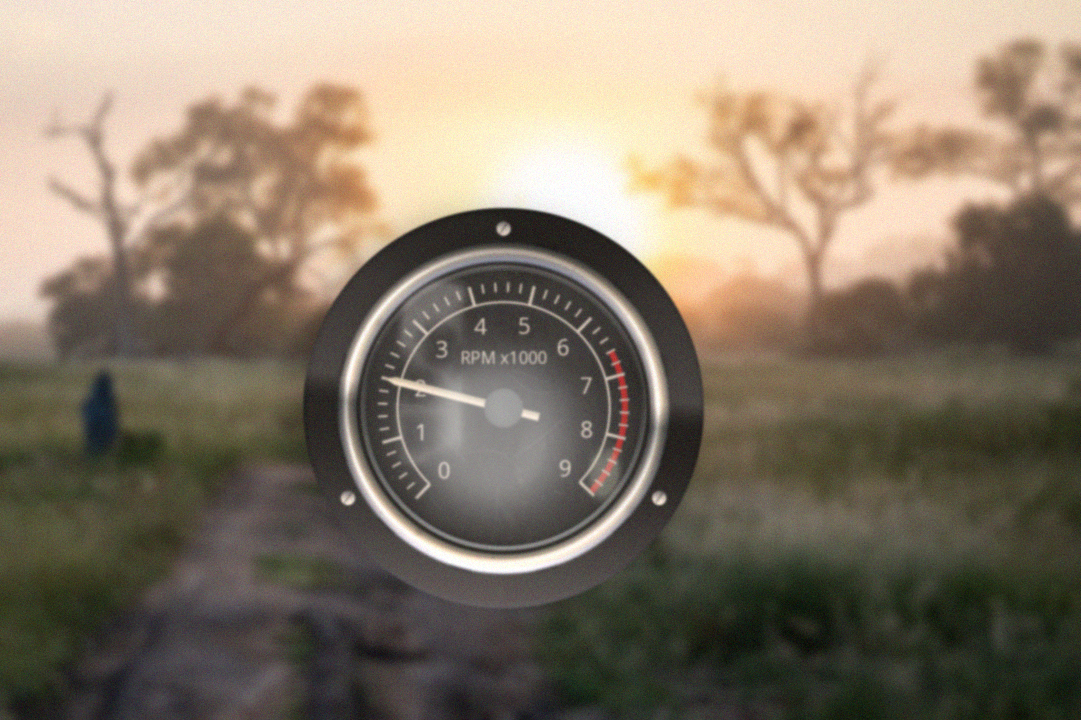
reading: {"value": 2000, "unit": "rpm"}
